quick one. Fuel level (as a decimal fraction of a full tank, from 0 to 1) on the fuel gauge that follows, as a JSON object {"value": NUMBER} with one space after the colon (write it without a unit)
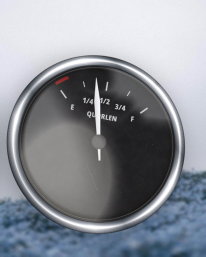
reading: {"value": 0.375}
